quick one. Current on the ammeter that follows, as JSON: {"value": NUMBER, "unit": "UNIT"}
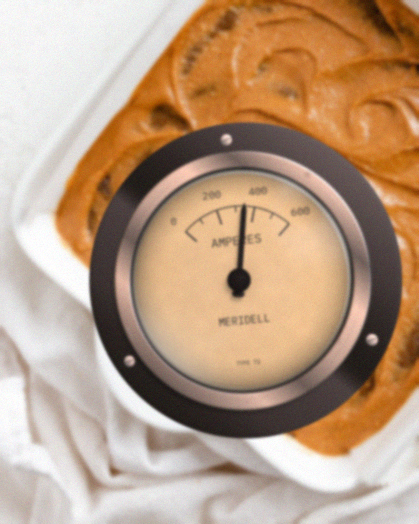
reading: {"value": 350, "unit": "A"}
